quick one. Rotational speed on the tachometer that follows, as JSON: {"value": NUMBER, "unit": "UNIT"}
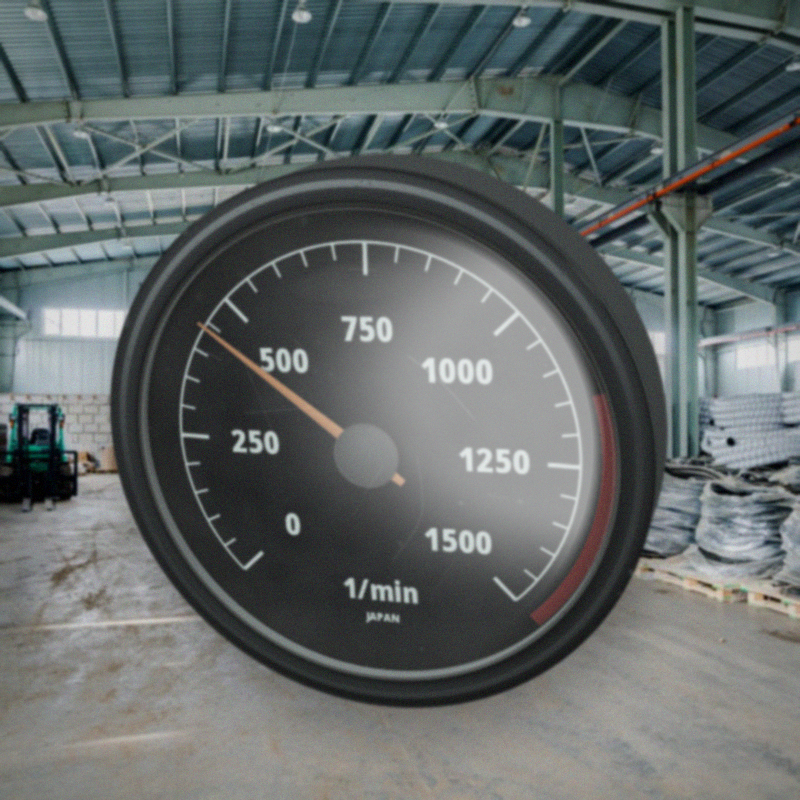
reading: {"value": 450, "unit": "rpm"}
